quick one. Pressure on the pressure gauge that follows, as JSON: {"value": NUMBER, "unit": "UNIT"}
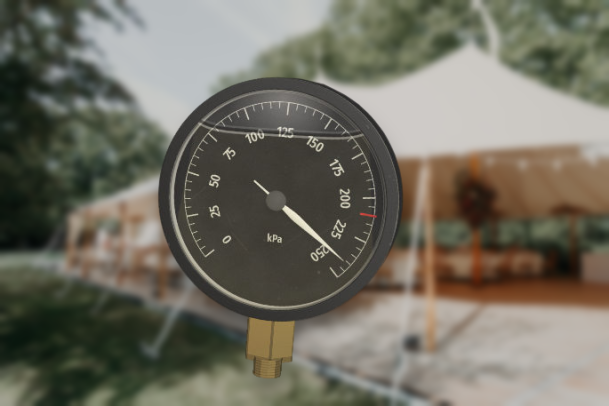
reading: {"value": 240, "unit": "kPa"}
